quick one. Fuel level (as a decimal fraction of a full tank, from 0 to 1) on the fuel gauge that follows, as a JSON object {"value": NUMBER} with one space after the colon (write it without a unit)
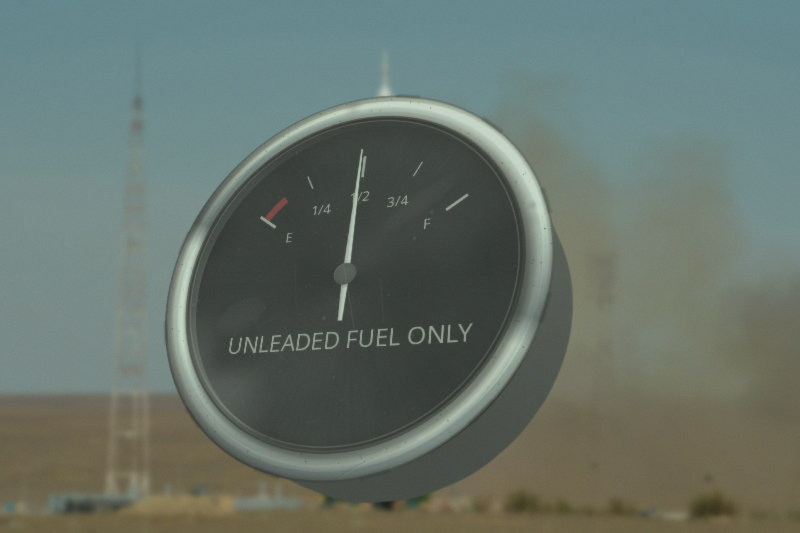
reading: {"value": 0.5}
